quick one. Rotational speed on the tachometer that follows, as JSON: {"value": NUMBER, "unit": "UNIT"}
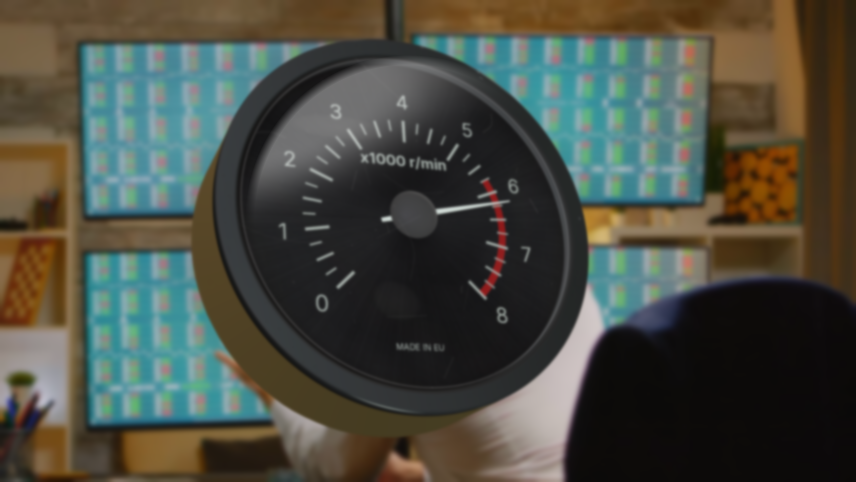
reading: {"value": 6250, "unit": "rpm"}
